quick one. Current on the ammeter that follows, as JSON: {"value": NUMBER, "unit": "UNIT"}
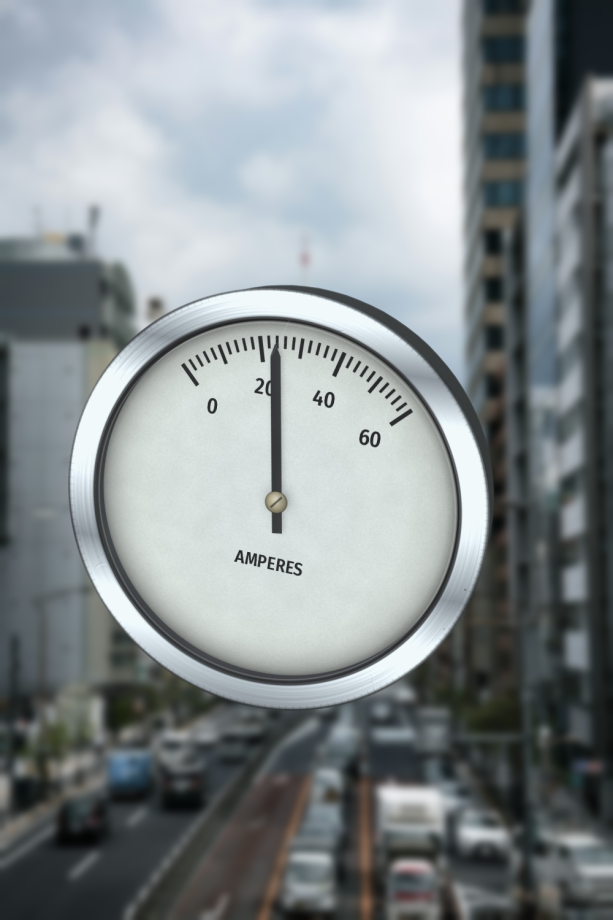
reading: {"value": 24, "unit": "A"}
